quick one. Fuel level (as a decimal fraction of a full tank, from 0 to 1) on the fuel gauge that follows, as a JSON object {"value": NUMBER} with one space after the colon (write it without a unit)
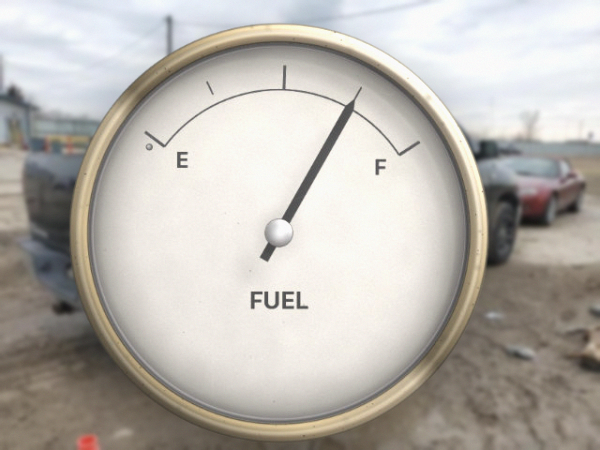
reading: {"value": 0.75}
